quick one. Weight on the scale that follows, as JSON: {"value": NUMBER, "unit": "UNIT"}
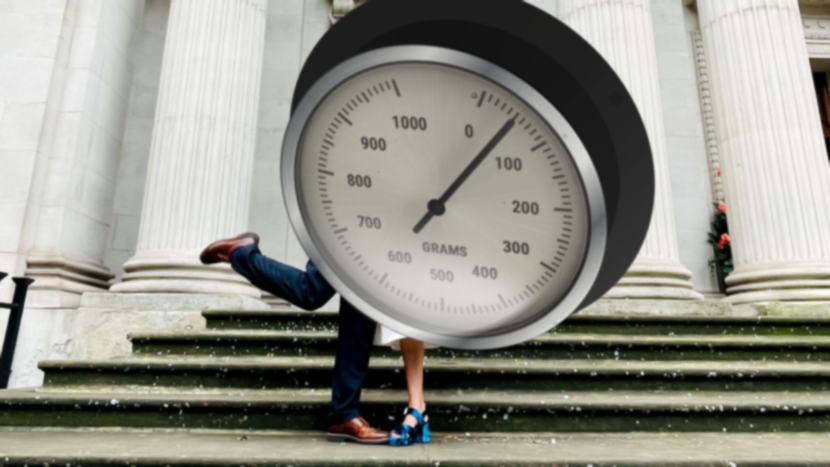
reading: {"value": 50, "unit": "g"}
